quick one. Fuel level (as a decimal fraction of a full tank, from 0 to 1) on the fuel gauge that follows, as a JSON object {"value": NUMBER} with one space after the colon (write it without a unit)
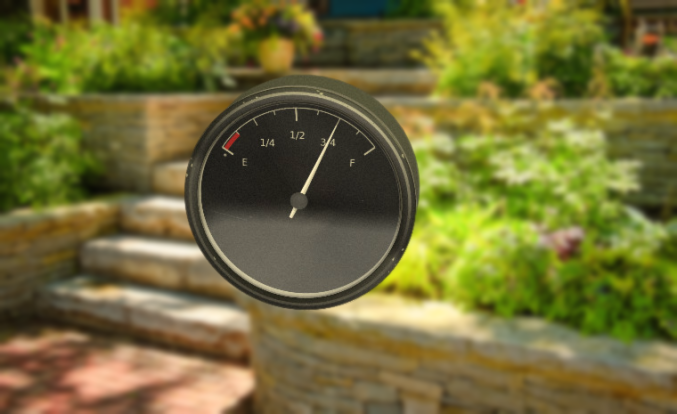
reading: {"value": 0.75}
